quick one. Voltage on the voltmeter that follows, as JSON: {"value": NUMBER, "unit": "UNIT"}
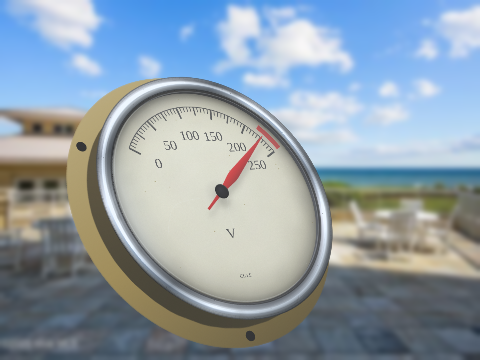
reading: {"value": 225, "unit": "V"}
